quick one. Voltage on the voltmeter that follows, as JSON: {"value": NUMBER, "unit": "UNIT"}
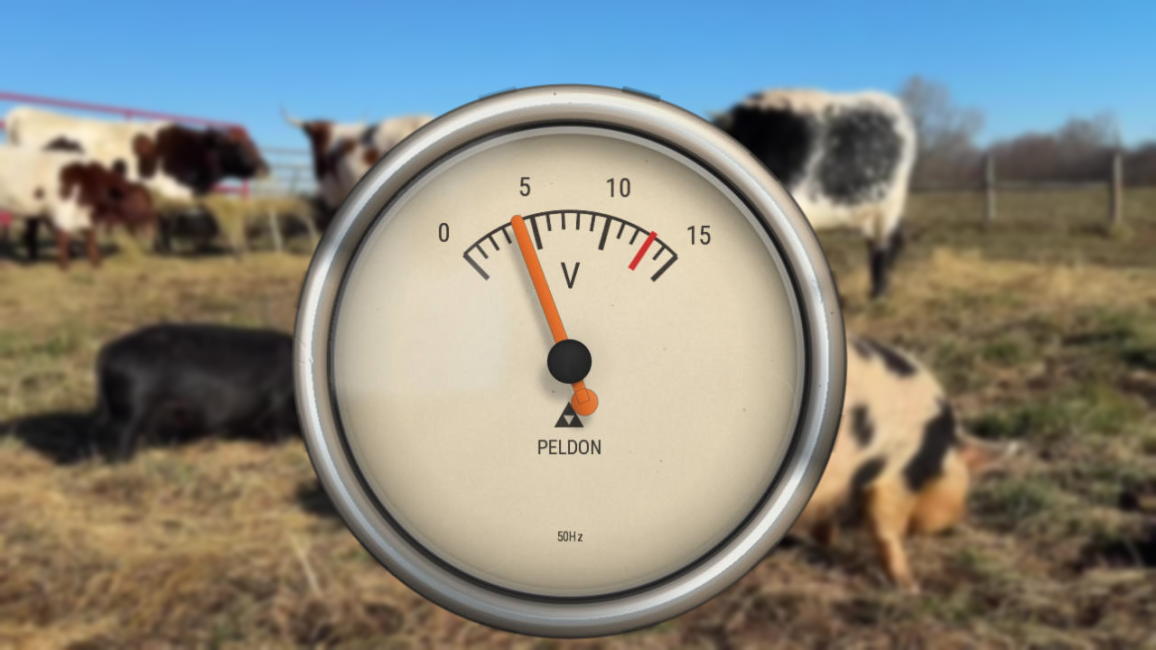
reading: {"value": 4, "unit": "V"}
